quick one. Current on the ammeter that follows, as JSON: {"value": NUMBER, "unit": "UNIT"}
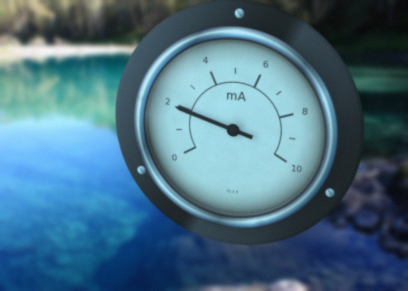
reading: {"value": 2, "unit": "mA"}
